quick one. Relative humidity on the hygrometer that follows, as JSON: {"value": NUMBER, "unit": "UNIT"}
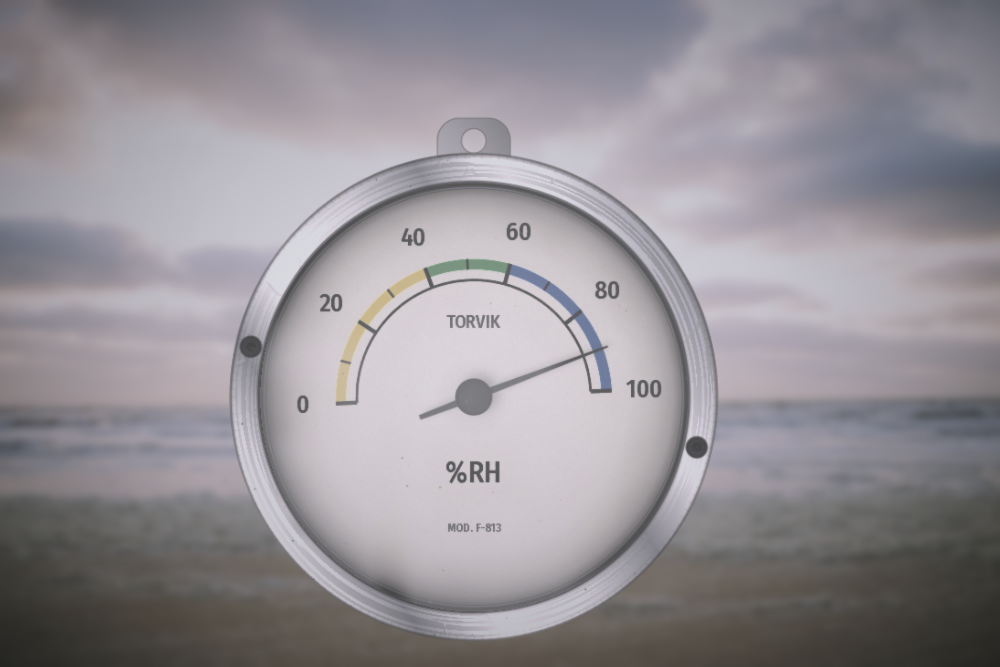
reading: {"value": 90, "unit": "%"}
